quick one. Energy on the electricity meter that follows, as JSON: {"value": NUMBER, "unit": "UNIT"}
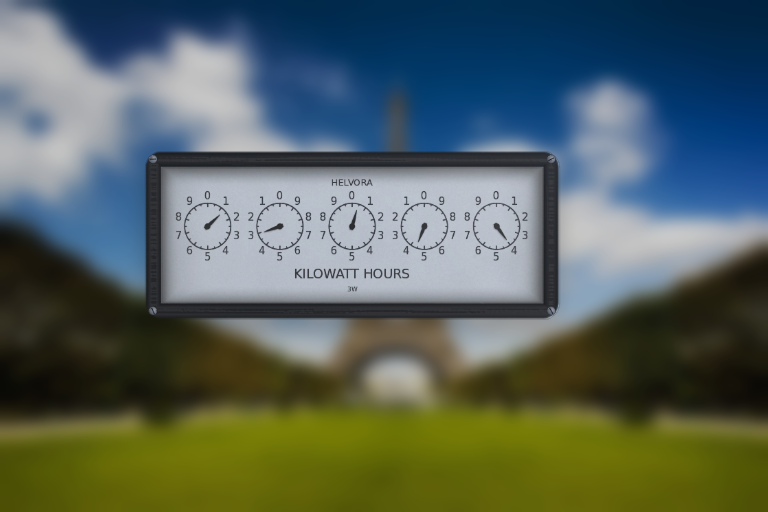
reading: {"value": 13044, "unit": "kWh"}
